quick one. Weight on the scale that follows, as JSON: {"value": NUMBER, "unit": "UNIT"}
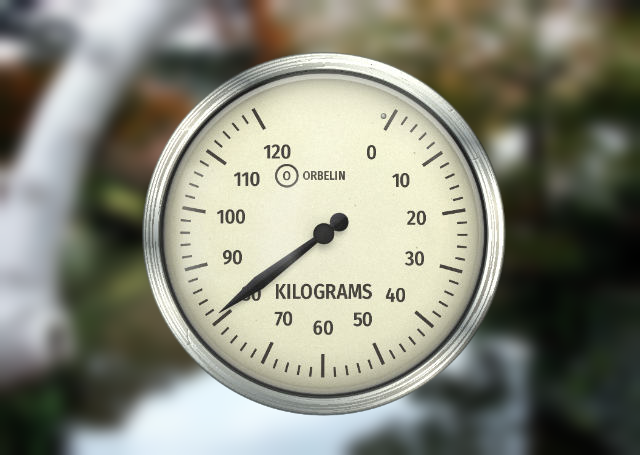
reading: {"value": 81, "unit": "kg"}
